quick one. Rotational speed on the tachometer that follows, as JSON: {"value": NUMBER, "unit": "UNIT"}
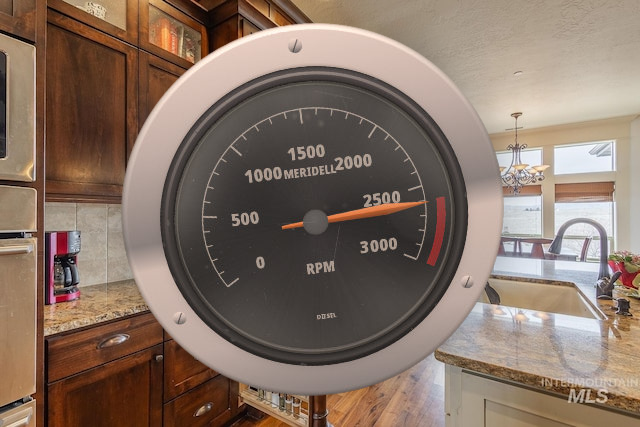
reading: {"value": 2600, "unit": "rpm"}
